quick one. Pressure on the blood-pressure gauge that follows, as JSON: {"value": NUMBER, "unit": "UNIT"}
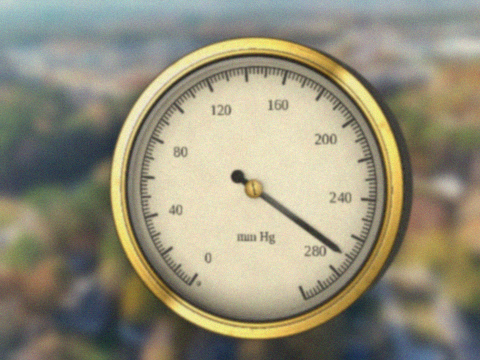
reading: {"value": 270, "unit": "mmHg"}
